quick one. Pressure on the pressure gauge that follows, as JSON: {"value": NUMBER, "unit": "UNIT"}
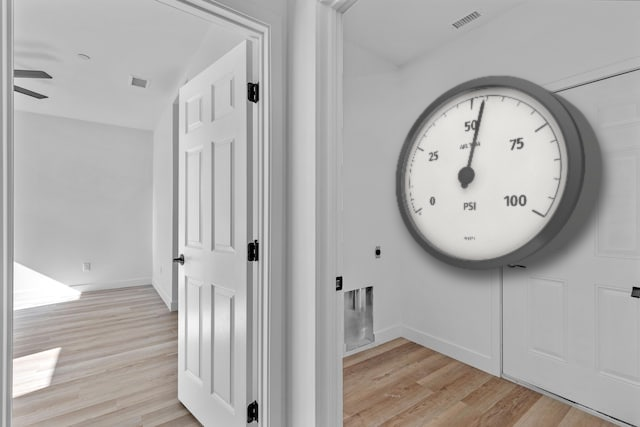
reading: {"value": 55, "unit": "psi"}
